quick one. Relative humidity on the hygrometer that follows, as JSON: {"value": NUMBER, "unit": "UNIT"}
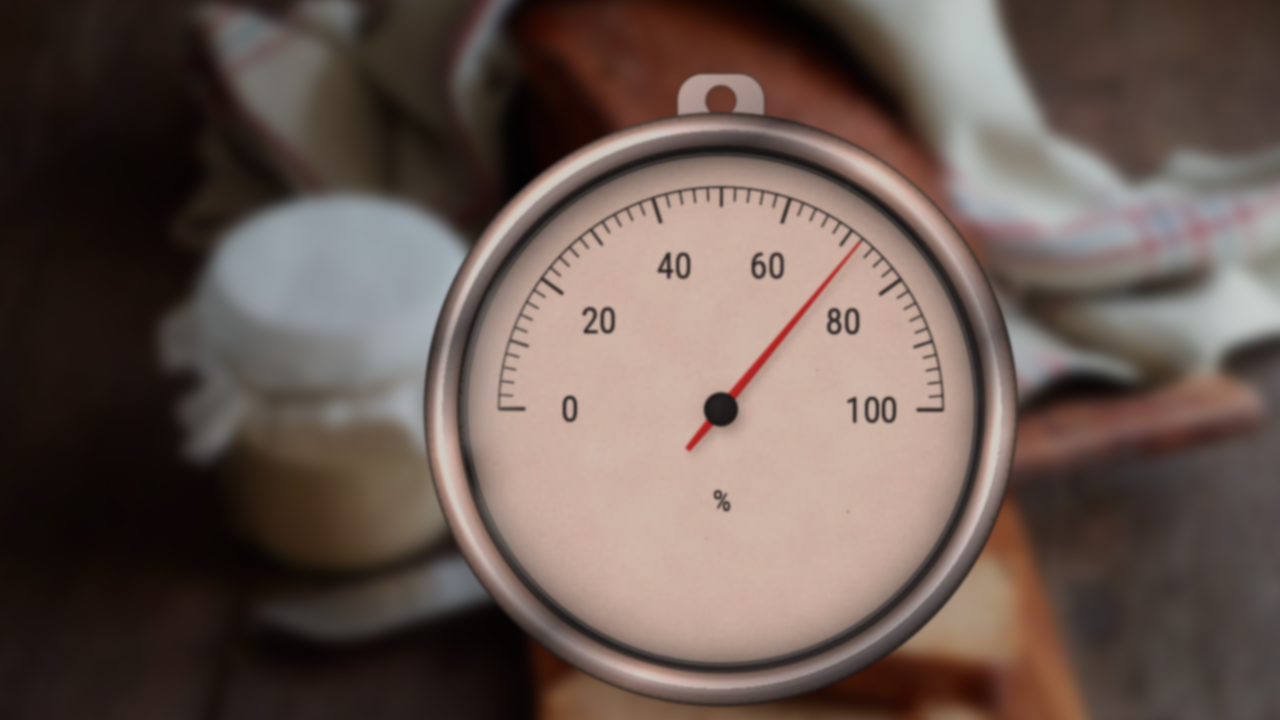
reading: {"value": 72, "unit": "%"}
